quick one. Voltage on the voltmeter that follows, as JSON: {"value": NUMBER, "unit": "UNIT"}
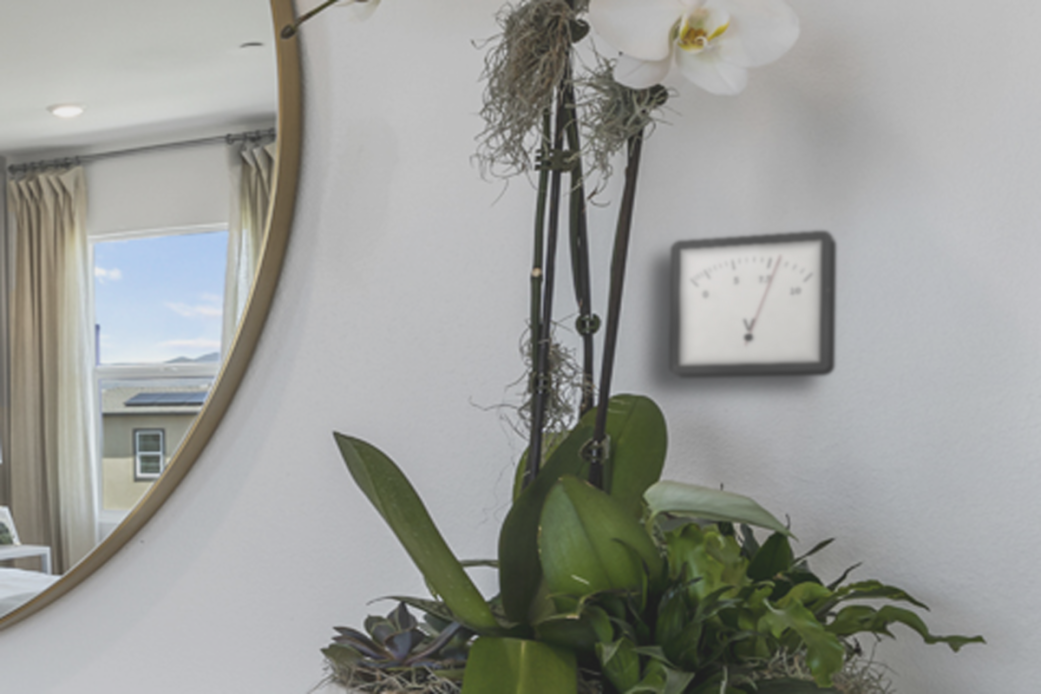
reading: {"value": 8, "unit": "V"}
